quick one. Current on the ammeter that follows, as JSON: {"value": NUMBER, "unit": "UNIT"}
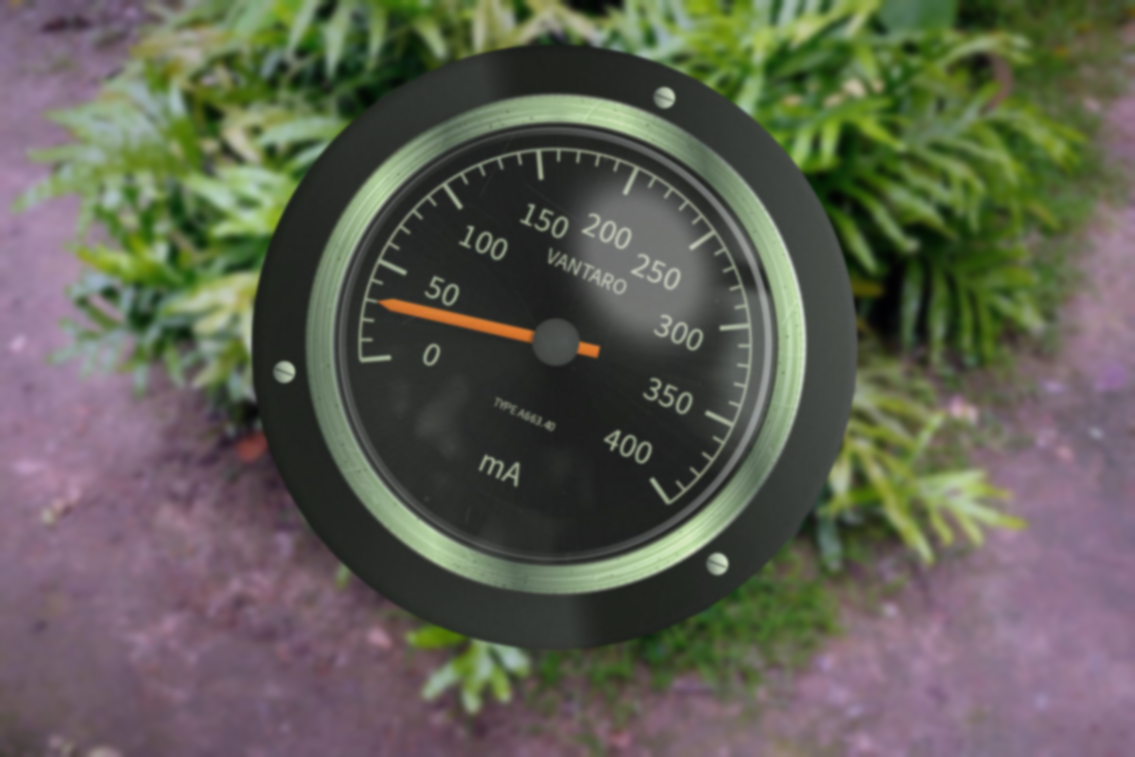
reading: {"value": 30, "unit": "mA"}
